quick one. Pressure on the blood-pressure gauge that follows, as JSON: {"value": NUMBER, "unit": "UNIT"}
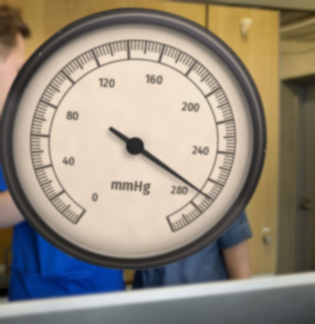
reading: {"value": 270, "unit": "mmHg"}
